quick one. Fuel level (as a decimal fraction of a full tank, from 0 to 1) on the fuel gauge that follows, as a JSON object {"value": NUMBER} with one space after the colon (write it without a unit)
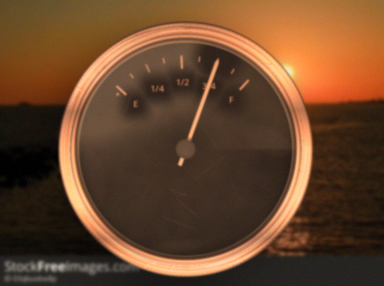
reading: {"value": 0.75}
